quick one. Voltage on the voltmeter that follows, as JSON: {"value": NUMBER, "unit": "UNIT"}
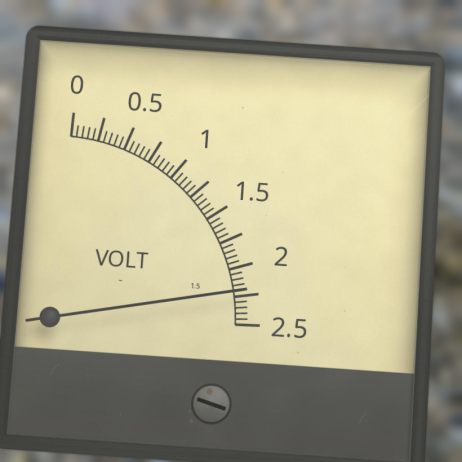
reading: {"value": 2.2, "unit": "V"}
